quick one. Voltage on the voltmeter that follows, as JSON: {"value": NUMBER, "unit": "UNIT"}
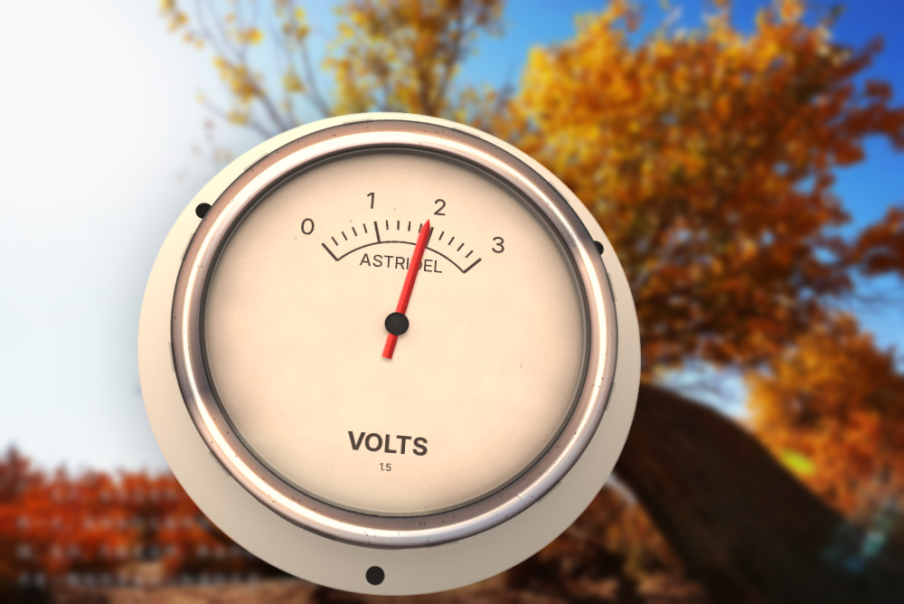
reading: {"value": 1.9, "unit": "V"}
